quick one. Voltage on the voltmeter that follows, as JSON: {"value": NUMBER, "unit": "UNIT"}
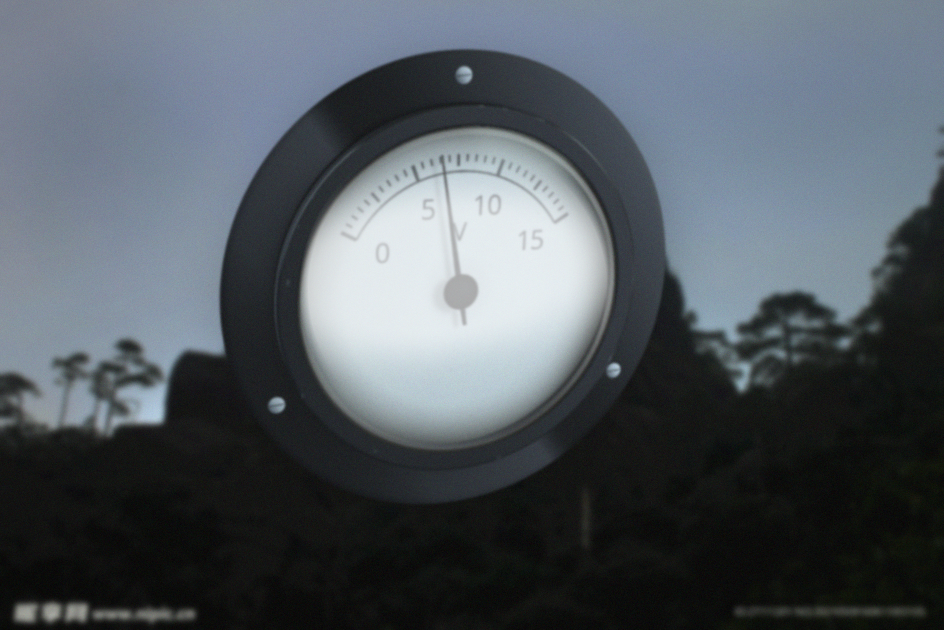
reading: {"value": 6.5, "unit": "V"}
